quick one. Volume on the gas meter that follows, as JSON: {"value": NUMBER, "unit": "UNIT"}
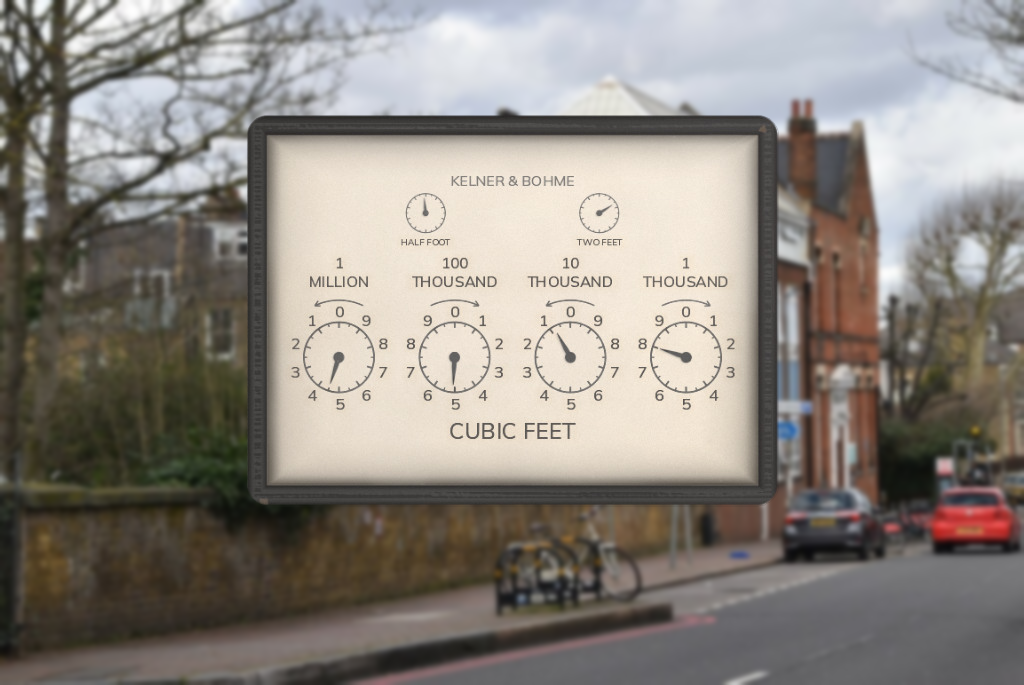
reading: {"value": 450800, "unit": "ft³"}
